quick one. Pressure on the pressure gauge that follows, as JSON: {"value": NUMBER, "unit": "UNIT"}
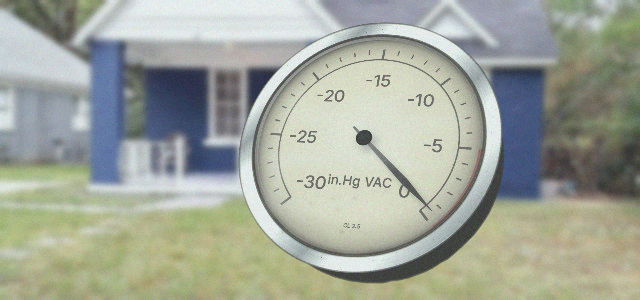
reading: {"value": -0.5, "unit": "inHg"}
